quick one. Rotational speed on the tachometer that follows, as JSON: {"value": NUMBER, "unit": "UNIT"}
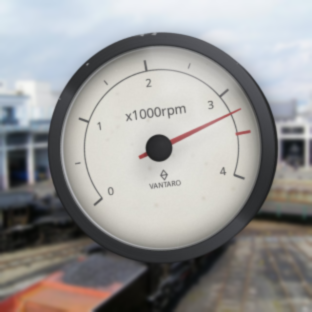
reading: {"value": 3250, "unit": "rpm"}
